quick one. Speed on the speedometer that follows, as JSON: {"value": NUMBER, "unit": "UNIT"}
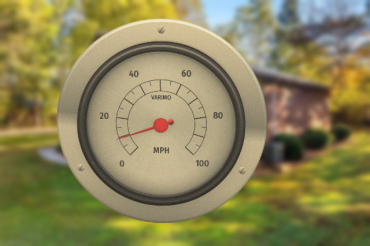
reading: {"value": 10, "unit": "mph"}
